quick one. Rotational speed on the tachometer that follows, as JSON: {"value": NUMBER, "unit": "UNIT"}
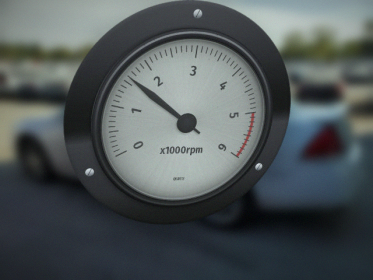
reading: {"value": 1600, "unit": "rpm"}
